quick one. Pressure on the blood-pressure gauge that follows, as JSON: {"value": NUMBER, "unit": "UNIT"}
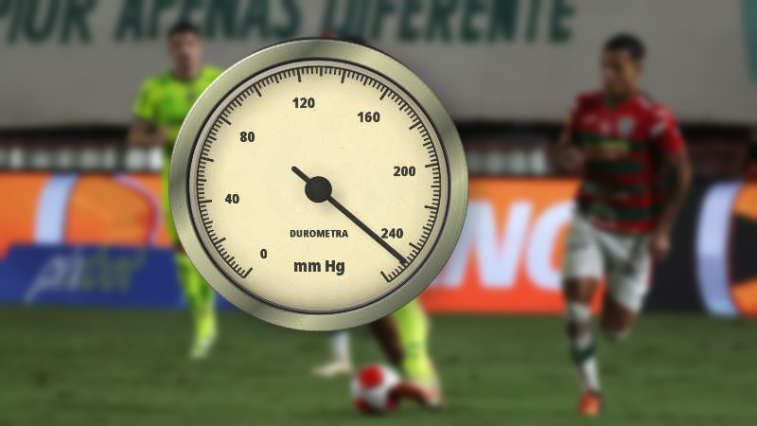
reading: {"value": 248, "unit": "mmHg"}
